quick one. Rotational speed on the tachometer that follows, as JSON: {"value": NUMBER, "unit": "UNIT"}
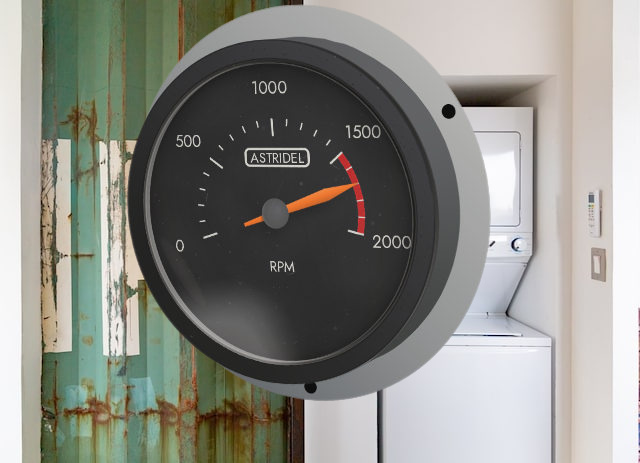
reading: {"value": 1700, "unit": "rpm"}
